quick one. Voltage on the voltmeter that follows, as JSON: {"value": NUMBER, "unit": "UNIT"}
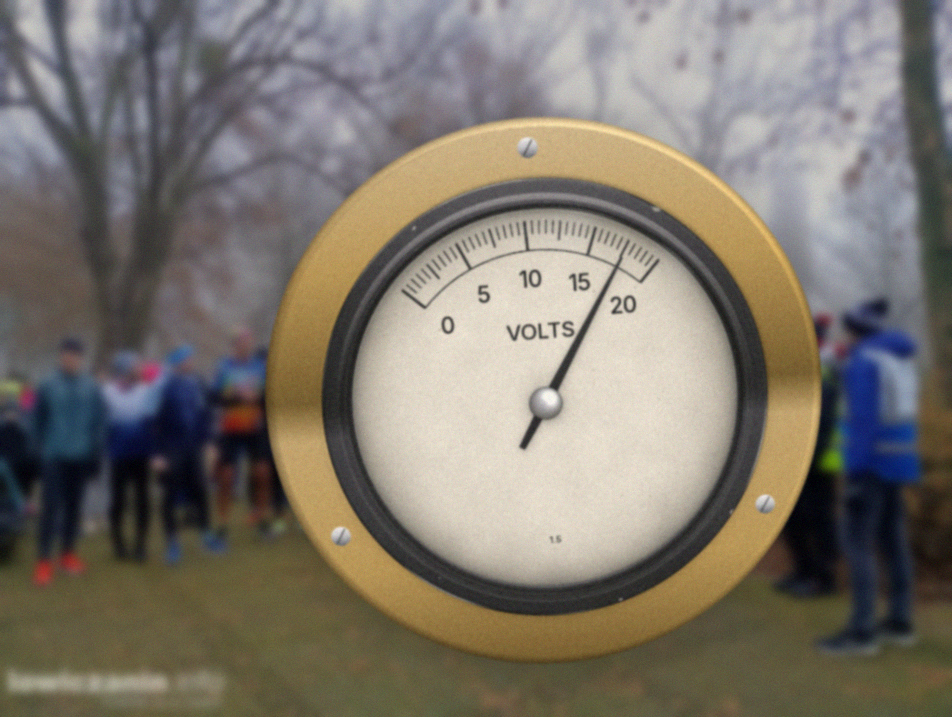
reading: {"value": 17.5, "unit": "V"}
